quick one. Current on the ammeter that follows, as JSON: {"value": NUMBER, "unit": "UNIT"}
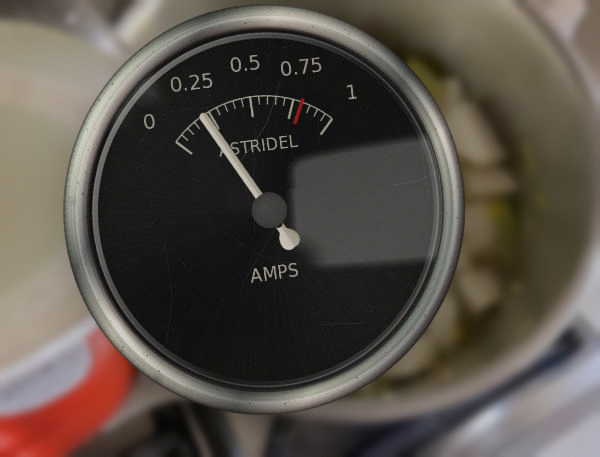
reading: {"value": 0.2, "unit": "A"}
